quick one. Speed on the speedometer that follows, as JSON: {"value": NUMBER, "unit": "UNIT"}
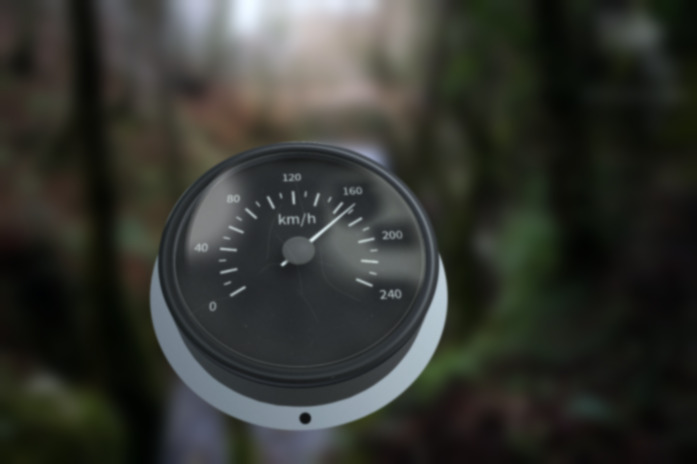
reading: {"value": 170, "unit": "km/h"}
